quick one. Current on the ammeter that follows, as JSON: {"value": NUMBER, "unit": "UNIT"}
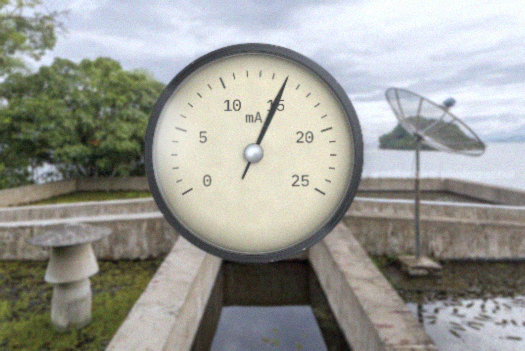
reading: {"value": 15, "unit": "mA"}
